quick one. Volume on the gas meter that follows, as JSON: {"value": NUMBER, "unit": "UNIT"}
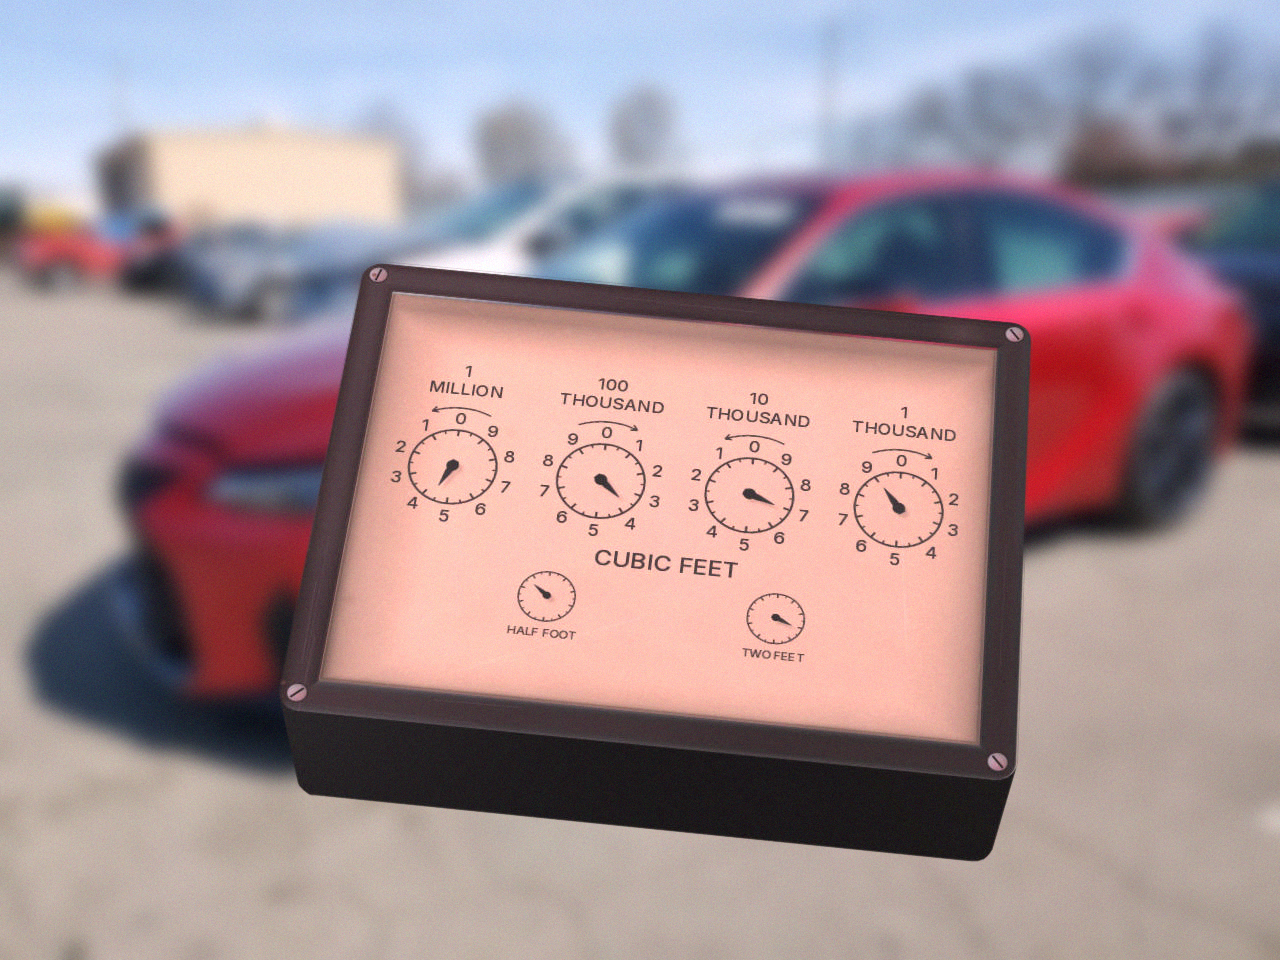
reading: {"value": 436900, "unit": "ft³"}
